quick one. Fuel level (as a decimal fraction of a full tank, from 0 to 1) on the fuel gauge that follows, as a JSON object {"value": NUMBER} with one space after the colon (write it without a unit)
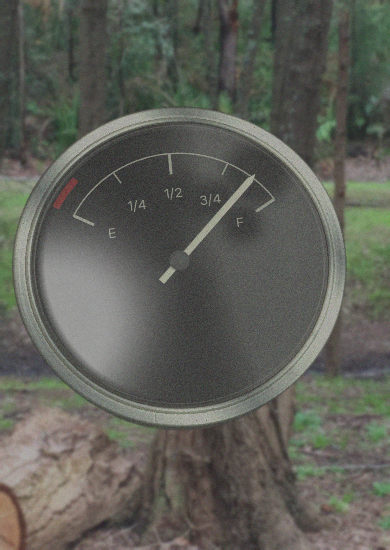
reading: {"value": 0.875}
